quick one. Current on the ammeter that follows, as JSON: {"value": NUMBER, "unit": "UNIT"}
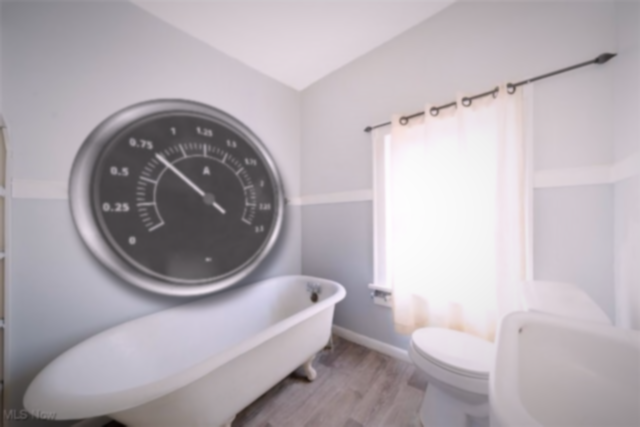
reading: {"value": 0.75, "unit": "A"}
